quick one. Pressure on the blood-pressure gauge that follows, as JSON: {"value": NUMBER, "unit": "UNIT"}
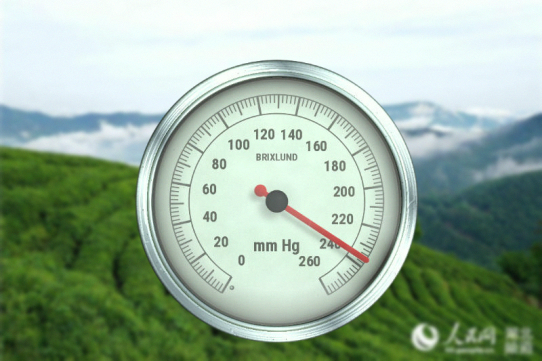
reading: {"value": 236, "unit": "mmHg"}
